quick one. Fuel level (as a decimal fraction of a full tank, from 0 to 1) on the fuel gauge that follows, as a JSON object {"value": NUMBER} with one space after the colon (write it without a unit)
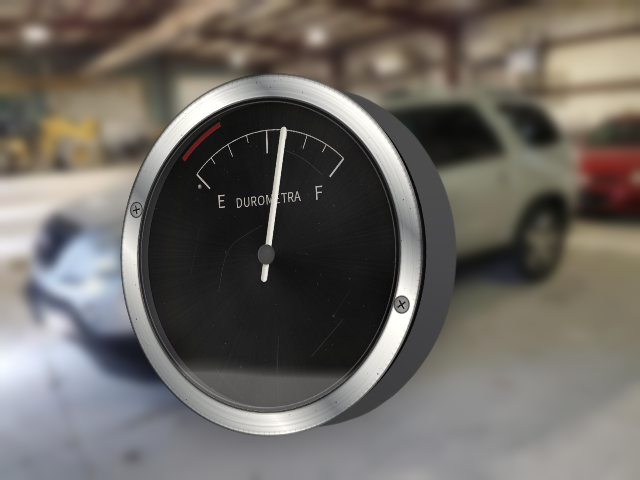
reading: {"value": 0.625}
